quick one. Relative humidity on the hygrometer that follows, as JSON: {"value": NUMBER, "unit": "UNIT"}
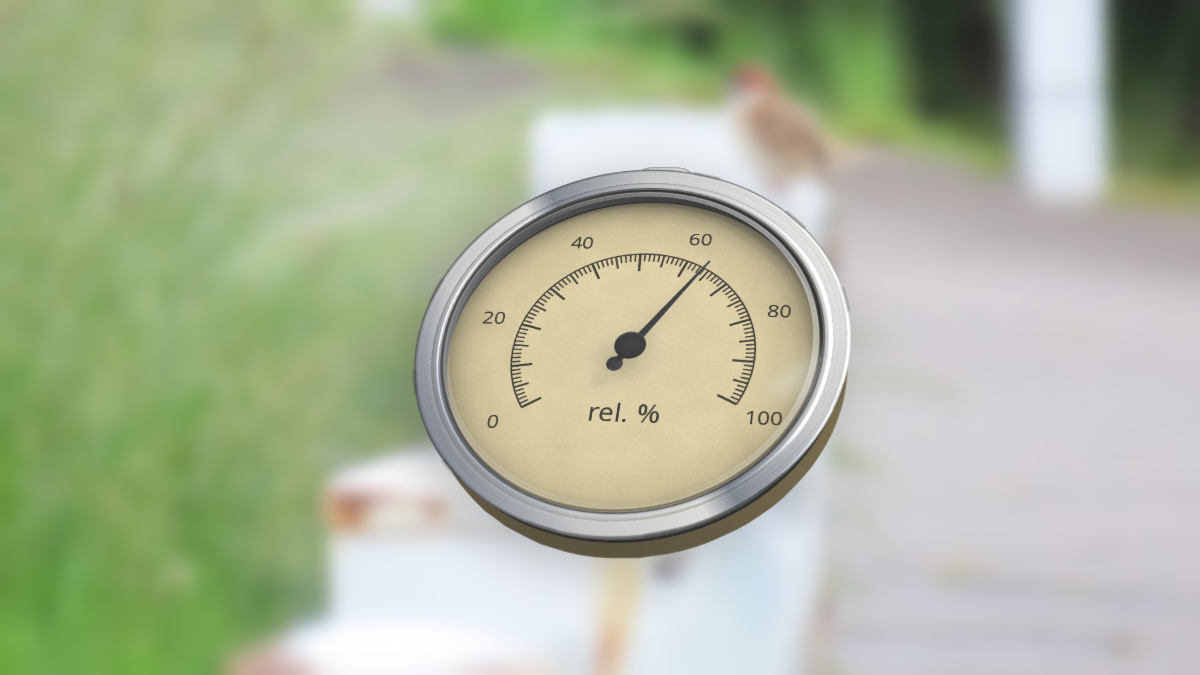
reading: {"value": 65, "unit": "%"}
